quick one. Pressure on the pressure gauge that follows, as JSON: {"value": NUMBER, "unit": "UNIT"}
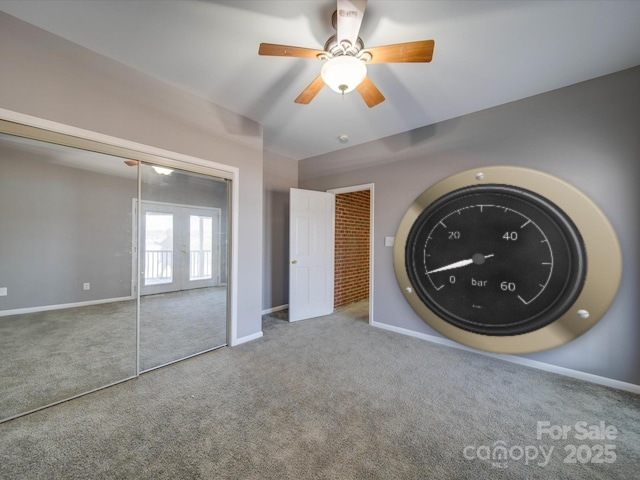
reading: {"value": 5, "unit": "bar"}
